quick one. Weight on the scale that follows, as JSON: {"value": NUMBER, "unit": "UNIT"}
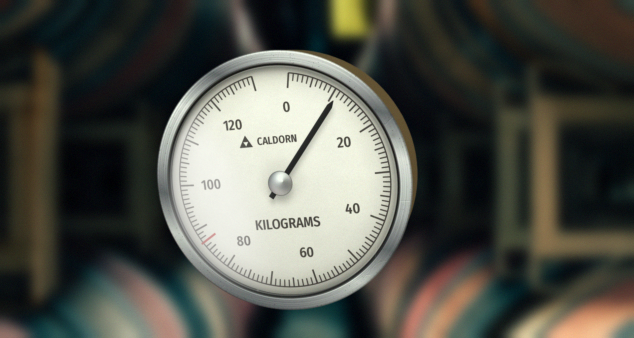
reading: {"value": 11, "unit": "kg"}
